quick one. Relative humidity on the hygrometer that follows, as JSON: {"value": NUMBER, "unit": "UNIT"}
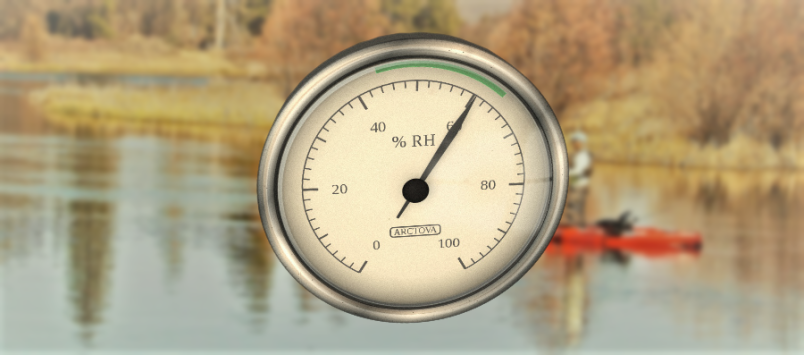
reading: {"value": 60, "unit": "%"}
